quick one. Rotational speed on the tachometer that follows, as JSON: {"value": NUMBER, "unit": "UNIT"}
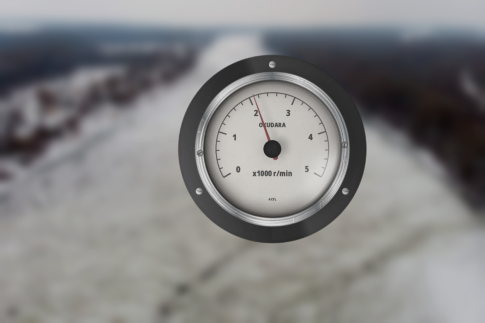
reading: {"value": 2100, "unit": "rpm"}
